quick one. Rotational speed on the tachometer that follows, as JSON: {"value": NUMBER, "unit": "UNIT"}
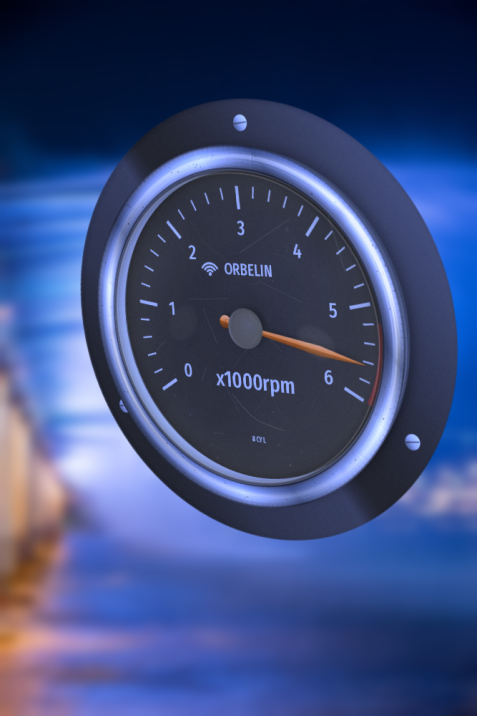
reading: {"value": 5600, "unit": "rpm"}
